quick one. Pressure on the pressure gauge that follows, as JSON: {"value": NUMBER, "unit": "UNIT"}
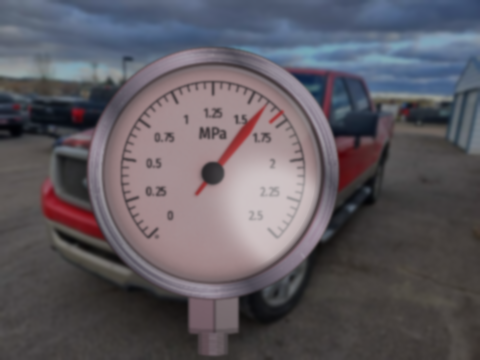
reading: {"value": 1.6, "unit": "MPa"}
